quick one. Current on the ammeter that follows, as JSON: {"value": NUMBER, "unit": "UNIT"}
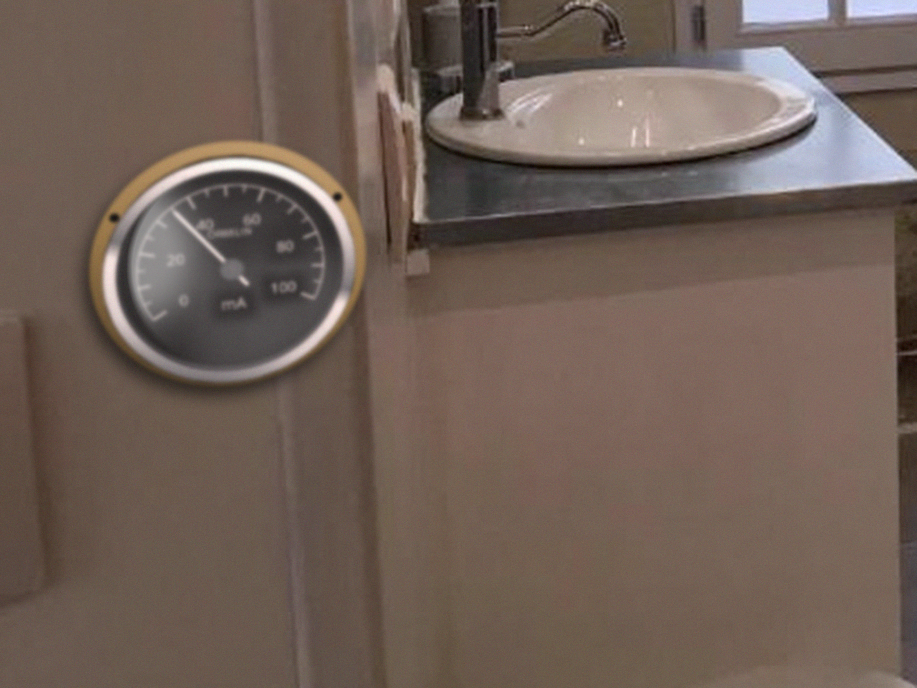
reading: {"value": 35, "unit": "mA"}
